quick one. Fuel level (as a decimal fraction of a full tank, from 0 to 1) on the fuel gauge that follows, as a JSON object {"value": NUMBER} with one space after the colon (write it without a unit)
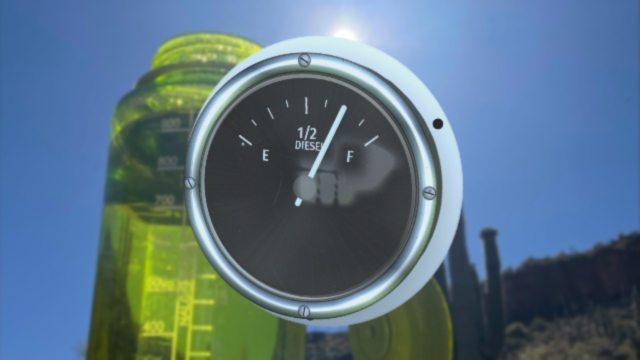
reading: {"value": 0.75}
